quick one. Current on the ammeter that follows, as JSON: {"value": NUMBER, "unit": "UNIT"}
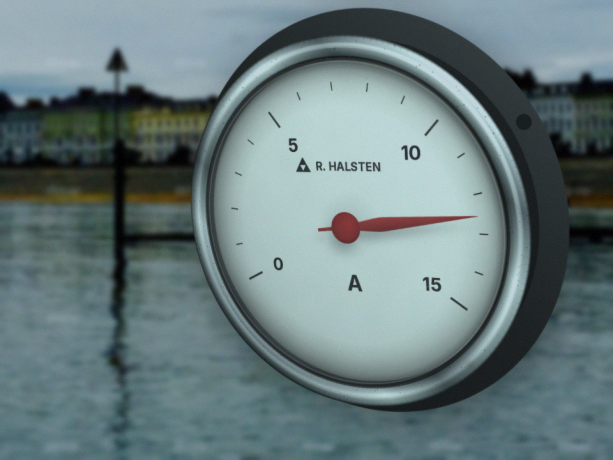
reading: {"value": 12.5, "unit": "A"}
